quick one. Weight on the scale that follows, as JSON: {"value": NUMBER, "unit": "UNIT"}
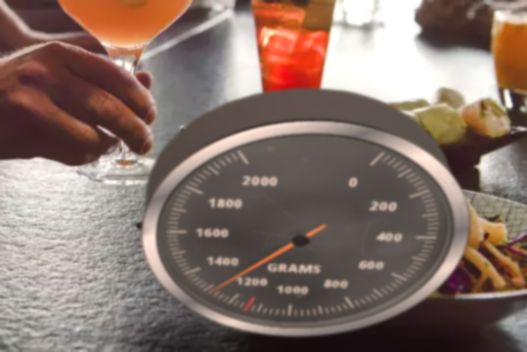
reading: {"value": 1300, "unit": "g"}
